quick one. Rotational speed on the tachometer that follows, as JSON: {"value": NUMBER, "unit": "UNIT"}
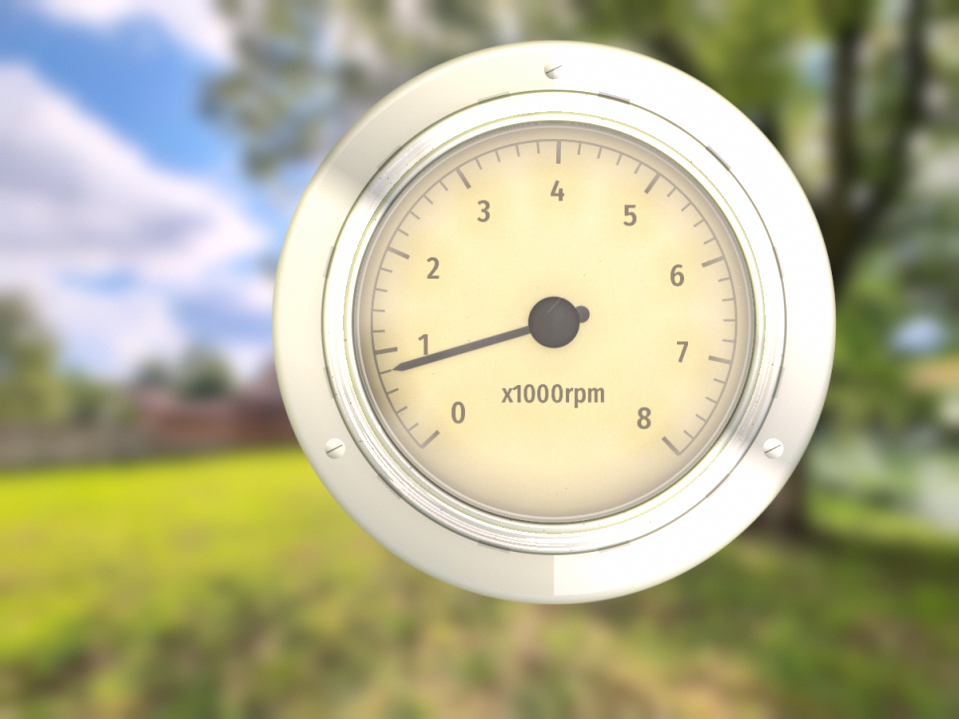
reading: {"value": 800, "unit": "rpm"}
